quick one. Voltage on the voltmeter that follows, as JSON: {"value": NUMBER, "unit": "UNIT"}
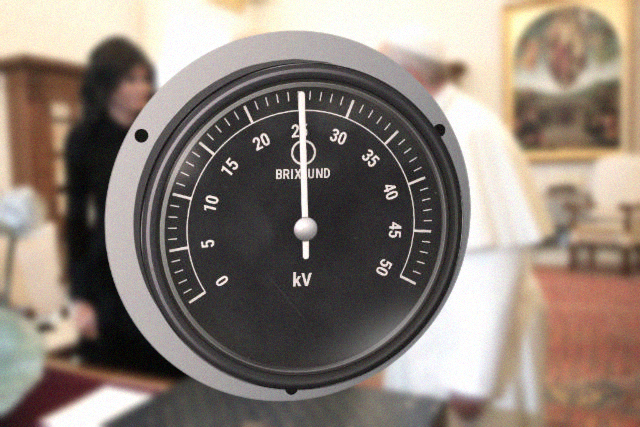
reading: {"value": 25, "unit": "kV"}
